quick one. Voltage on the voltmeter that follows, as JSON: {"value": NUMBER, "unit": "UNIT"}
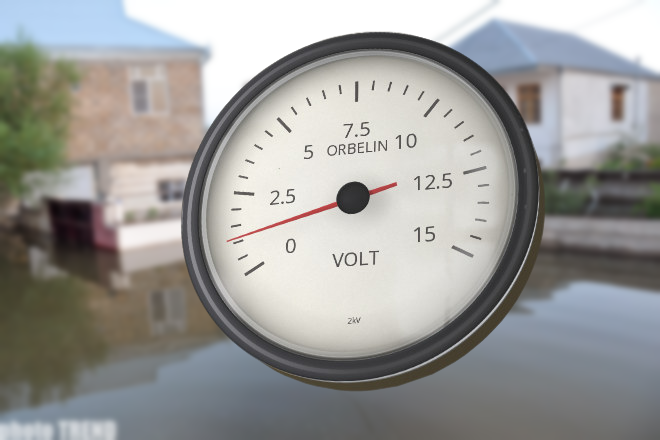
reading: {"value": 1, "unit": "V"}
